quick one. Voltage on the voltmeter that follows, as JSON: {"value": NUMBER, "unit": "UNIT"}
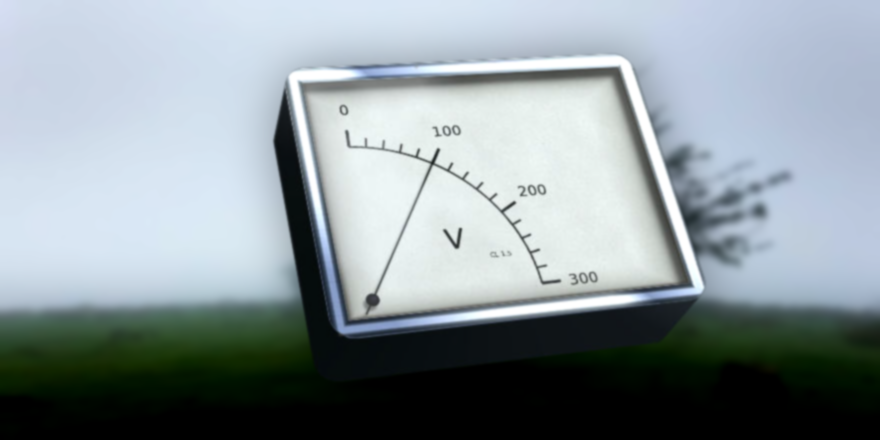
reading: {"value": 100, "unit": "V"}
